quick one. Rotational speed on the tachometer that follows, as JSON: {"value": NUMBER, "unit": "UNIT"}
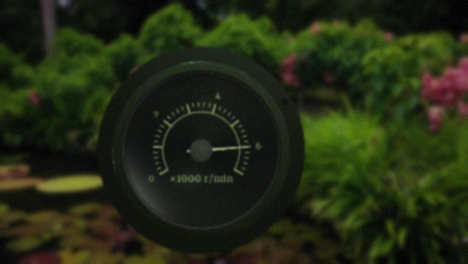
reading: {"value": 6000, "unit": "rpm"}
